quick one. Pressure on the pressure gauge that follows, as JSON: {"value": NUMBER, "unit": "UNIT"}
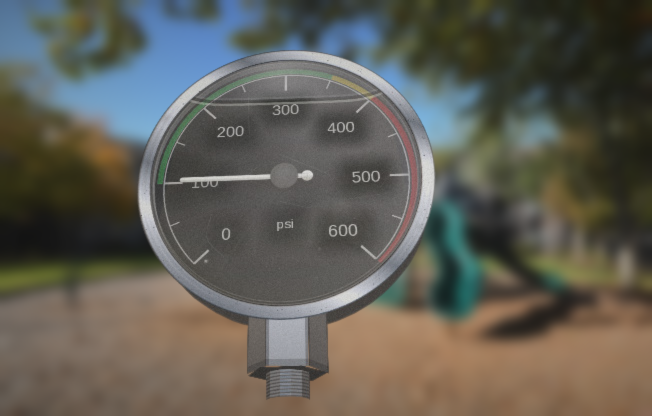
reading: {"value": 100, "unit": "psi"}
